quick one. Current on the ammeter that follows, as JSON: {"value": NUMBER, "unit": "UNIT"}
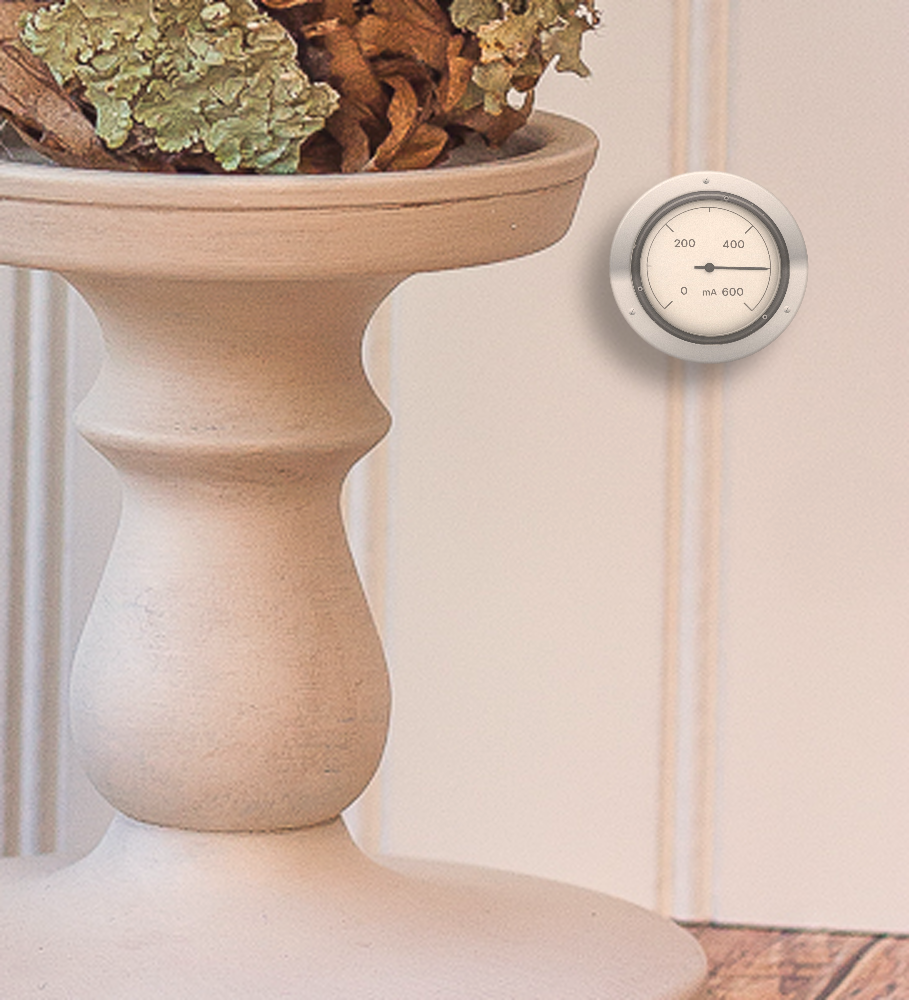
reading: {"value": 500, "unit": "mA"}
